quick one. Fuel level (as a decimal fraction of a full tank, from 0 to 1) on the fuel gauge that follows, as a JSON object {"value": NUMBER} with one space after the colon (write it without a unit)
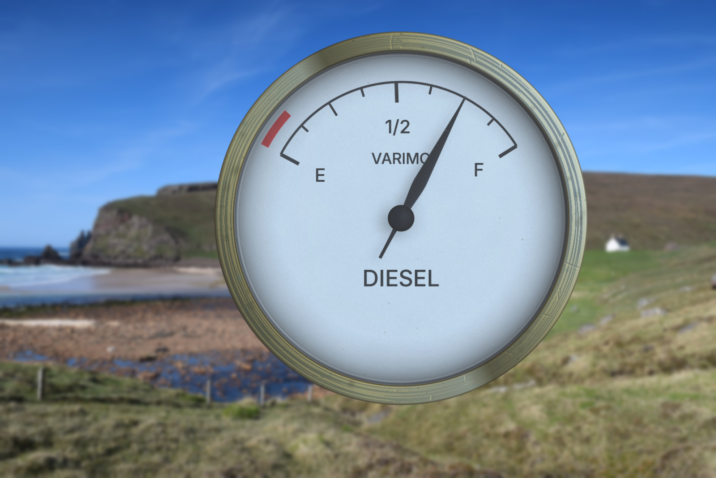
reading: {"value": 0.75}
